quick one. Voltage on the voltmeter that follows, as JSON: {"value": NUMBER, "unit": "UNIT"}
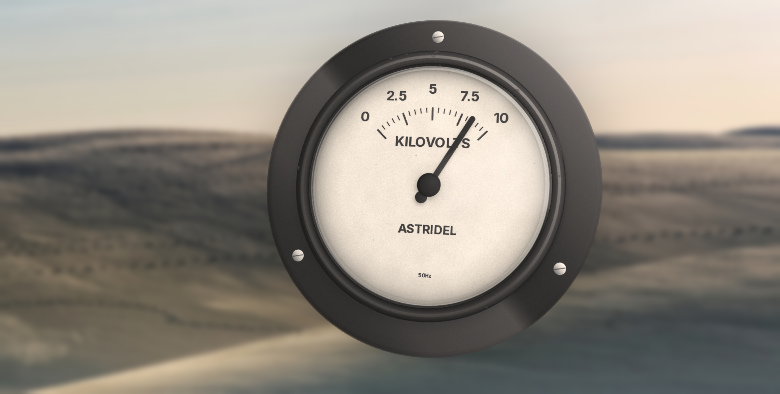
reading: {"value": 8.5, "unit": "kV"}
